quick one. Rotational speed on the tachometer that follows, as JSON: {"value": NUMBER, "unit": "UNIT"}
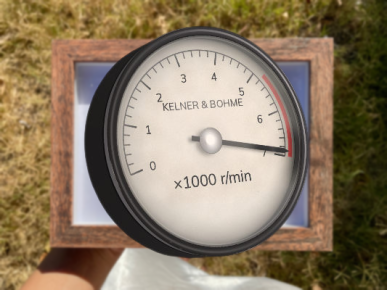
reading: {"value": 6900, "unit": "rpm"}
